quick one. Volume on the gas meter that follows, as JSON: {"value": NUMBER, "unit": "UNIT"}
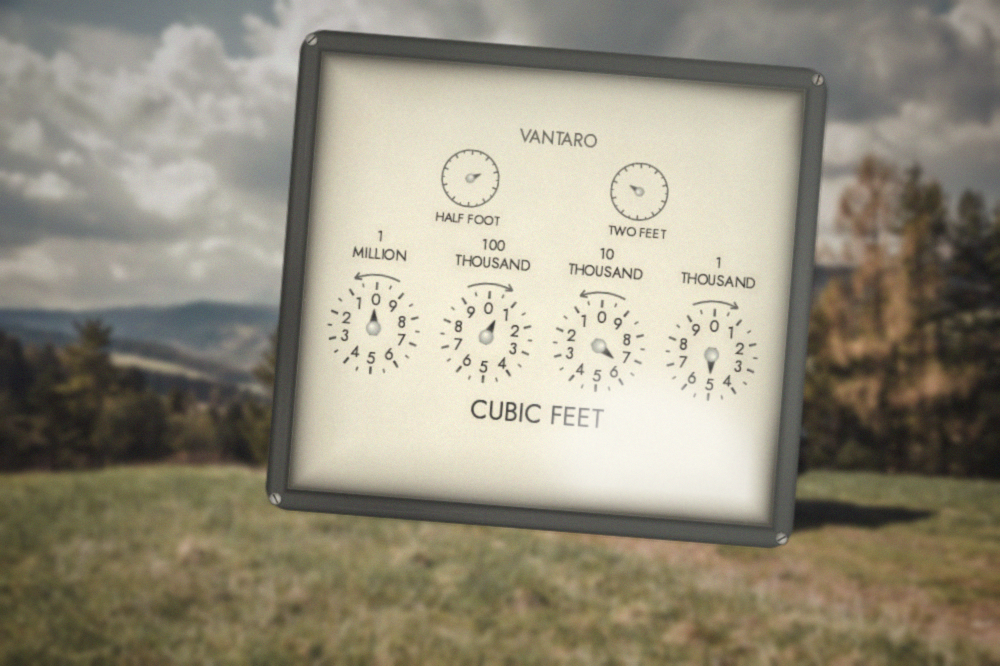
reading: {"value": 6500, "unit": "ft³"}
